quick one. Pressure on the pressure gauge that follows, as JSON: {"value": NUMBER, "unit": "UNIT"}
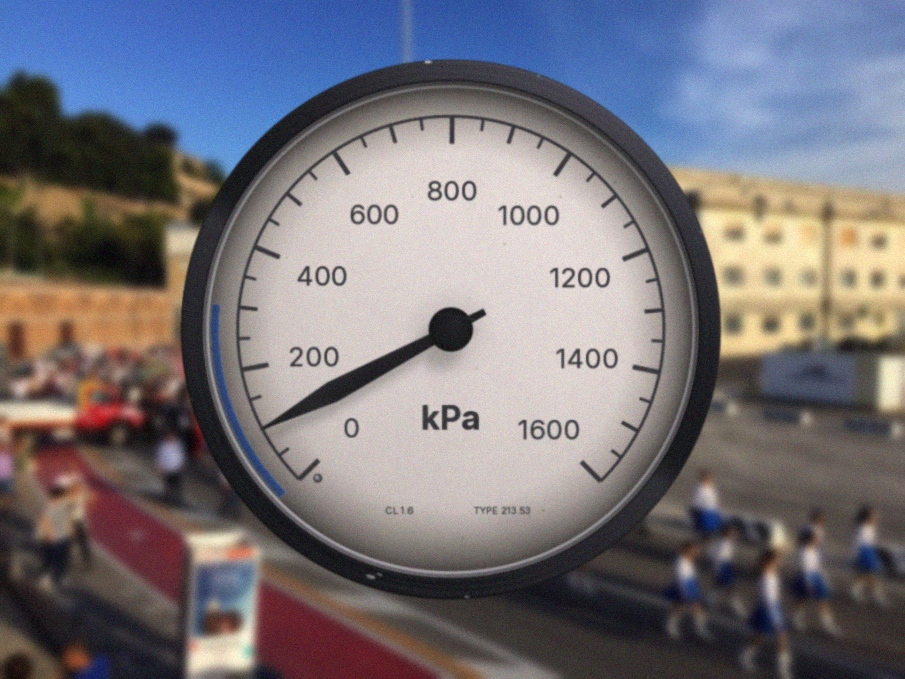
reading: {"value": 100, "unit": "kPa"}
